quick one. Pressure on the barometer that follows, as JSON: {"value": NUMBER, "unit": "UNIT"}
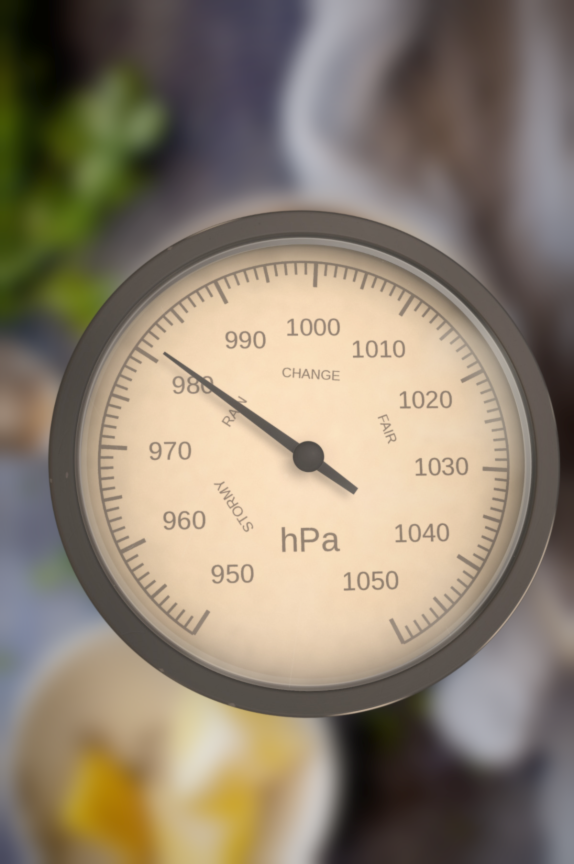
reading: {"value": 981, "unit": "hPa"}
